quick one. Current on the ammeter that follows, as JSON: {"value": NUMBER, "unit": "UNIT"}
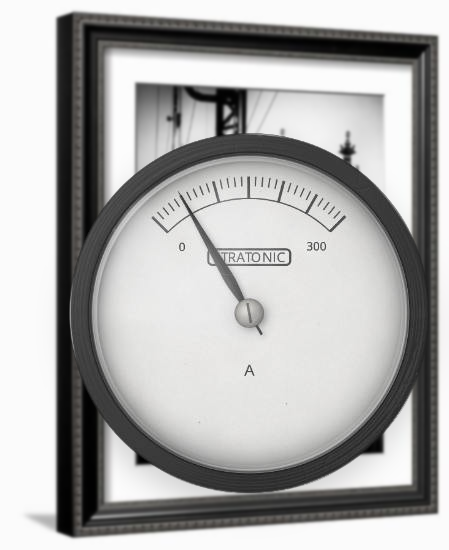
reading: {"value": 50, "unit": "A"}
